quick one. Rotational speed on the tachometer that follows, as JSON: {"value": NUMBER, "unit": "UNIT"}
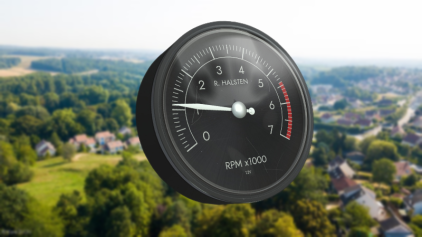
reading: {"value": 1100, "unit": "rpm"}
